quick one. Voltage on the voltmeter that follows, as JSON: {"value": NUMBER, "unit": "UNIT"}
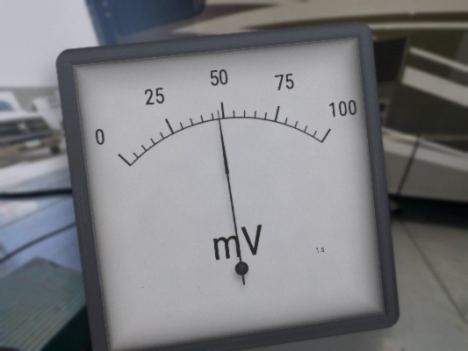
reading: {"value": 47.5, "unit": "mV"}
